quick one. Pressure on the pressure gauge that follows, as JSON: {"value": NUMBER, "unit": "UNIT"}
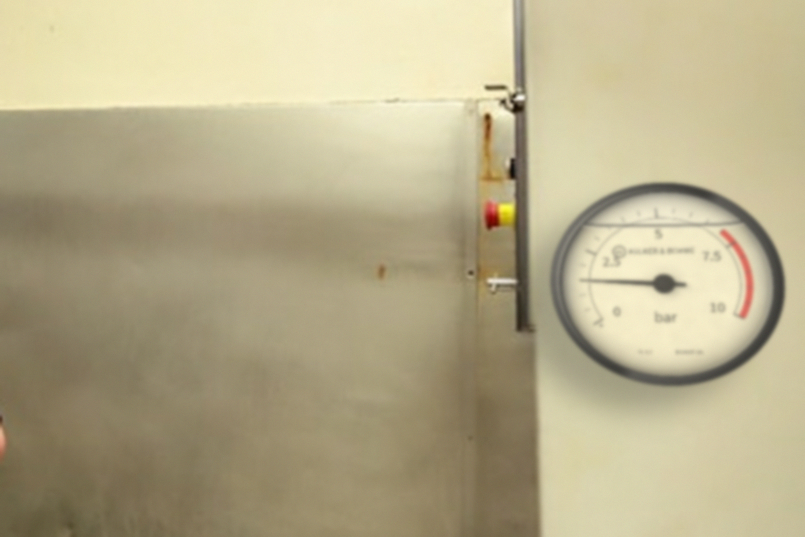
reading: {"value": 1.5, "unit": "bar"}
